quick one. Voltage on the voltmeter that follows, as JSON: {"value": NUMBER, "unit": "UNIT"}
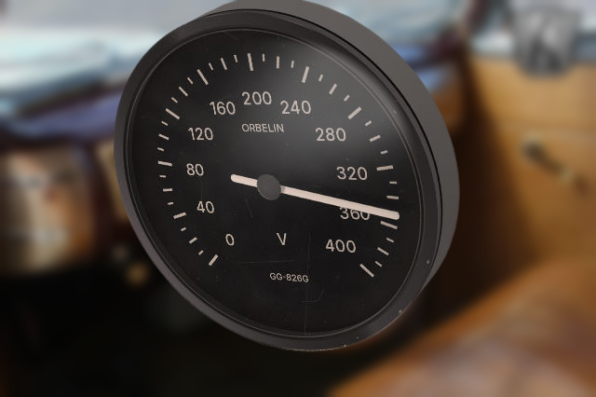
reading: {"value": 350, "unit": "V"}
